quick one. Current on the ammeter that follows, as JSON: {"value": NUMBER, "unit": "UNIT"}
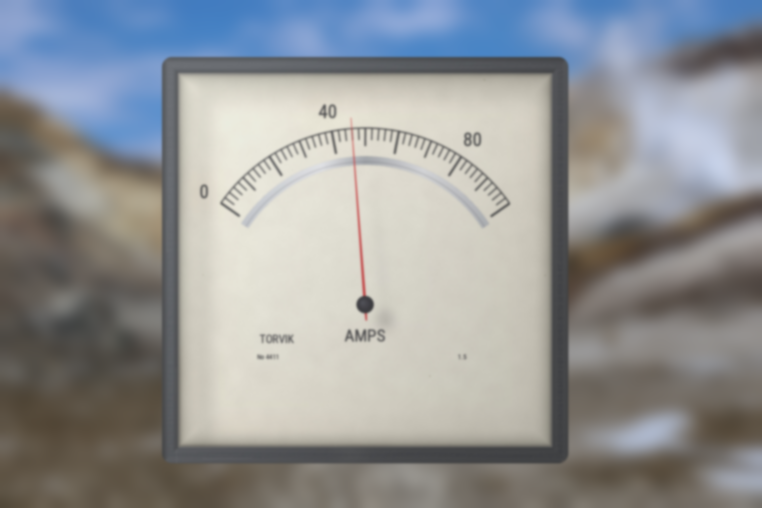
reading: {"value": 46, "unit": "A"}
